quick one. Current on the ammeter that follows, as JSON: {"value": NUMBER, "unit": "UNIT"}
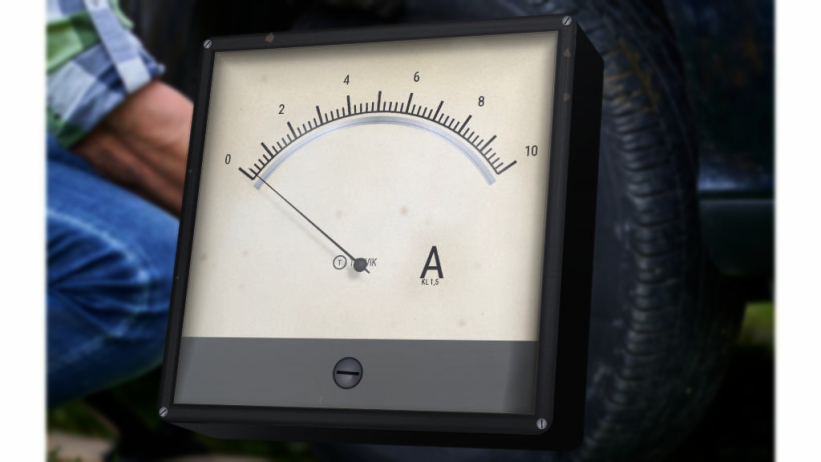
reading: {"value": 0.2, "unit": "A"}
